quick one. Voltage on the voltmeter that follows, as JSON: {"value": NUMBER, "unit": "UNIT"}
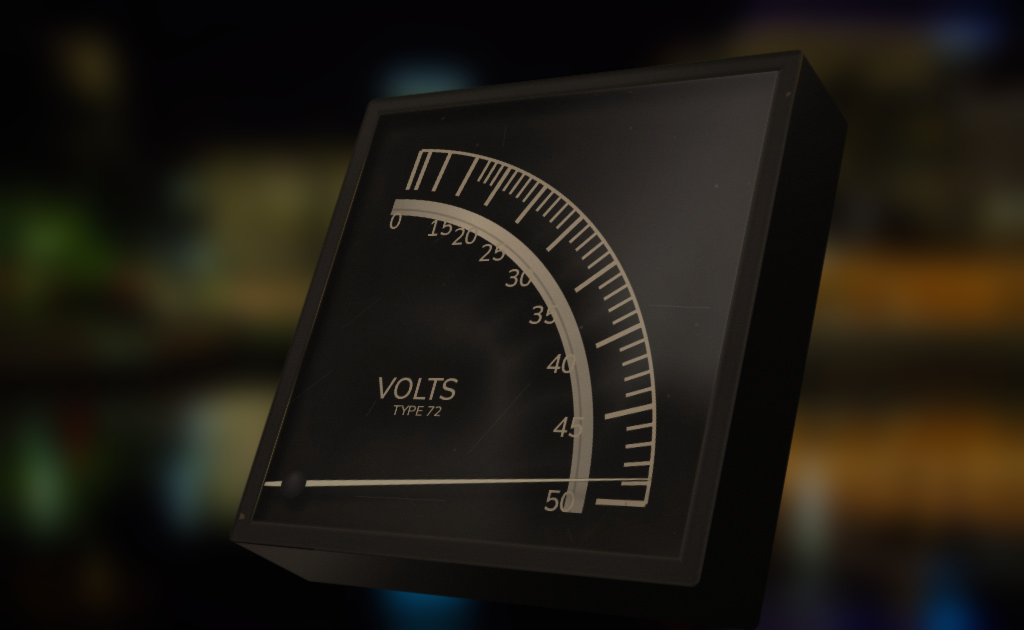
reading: {"value": 49, "unit": "V"}
